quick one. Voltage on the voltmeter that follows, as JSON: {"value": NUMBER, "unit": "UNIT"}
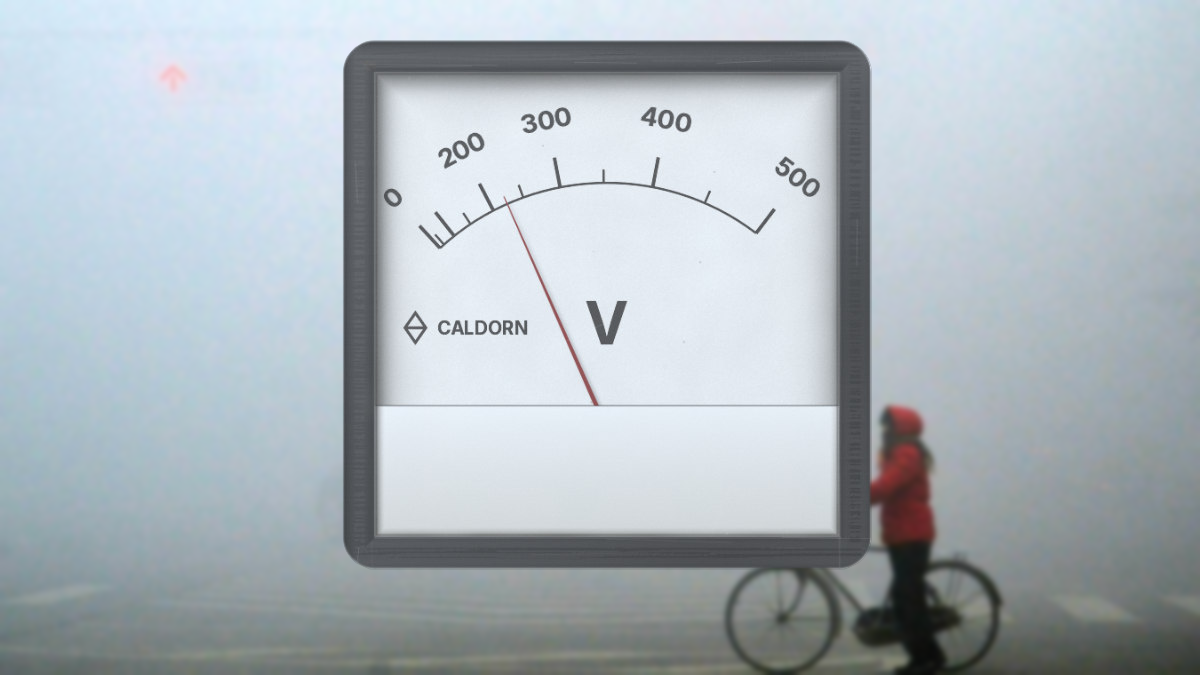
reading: {"value": 225, "unit": "V"}
